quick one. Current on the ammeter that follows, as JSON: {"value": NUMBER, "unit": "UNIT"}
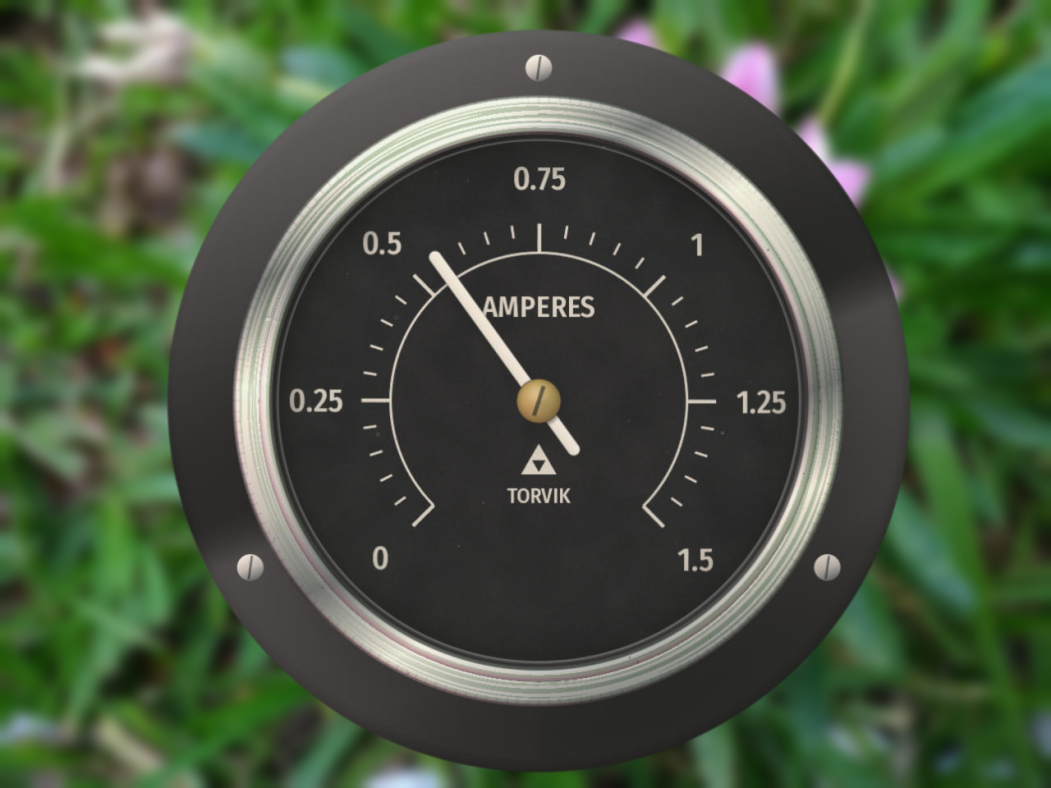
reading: {"value": 0.55, "unit": "A"}
